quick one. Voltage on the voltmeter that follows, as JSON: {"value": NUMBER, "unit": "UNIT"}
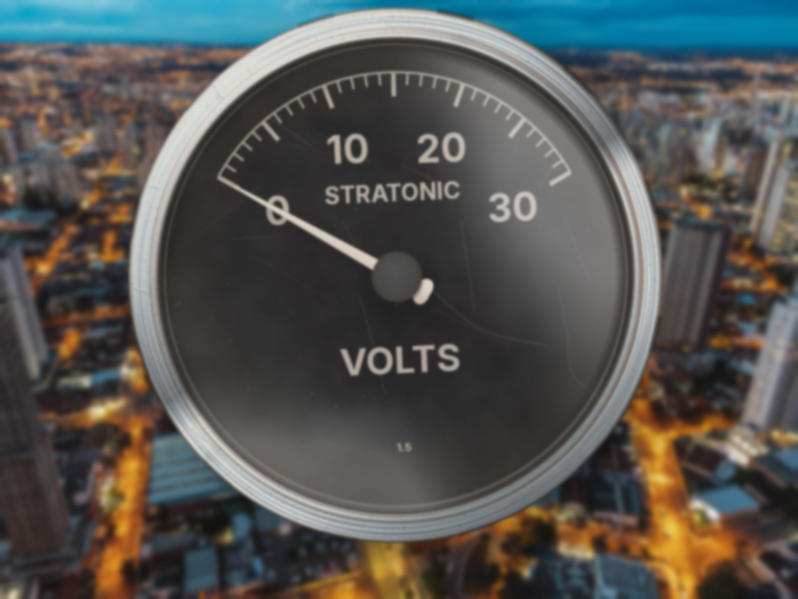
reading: {"value": 0, "unit": "V"}
